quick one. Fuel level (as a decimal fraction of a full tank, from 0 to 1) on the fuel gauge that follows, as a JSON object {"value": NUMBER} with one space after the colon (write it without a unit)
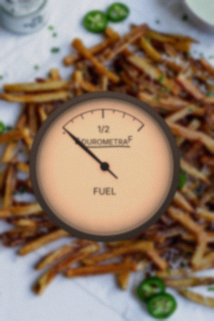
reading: {"value": 0}
